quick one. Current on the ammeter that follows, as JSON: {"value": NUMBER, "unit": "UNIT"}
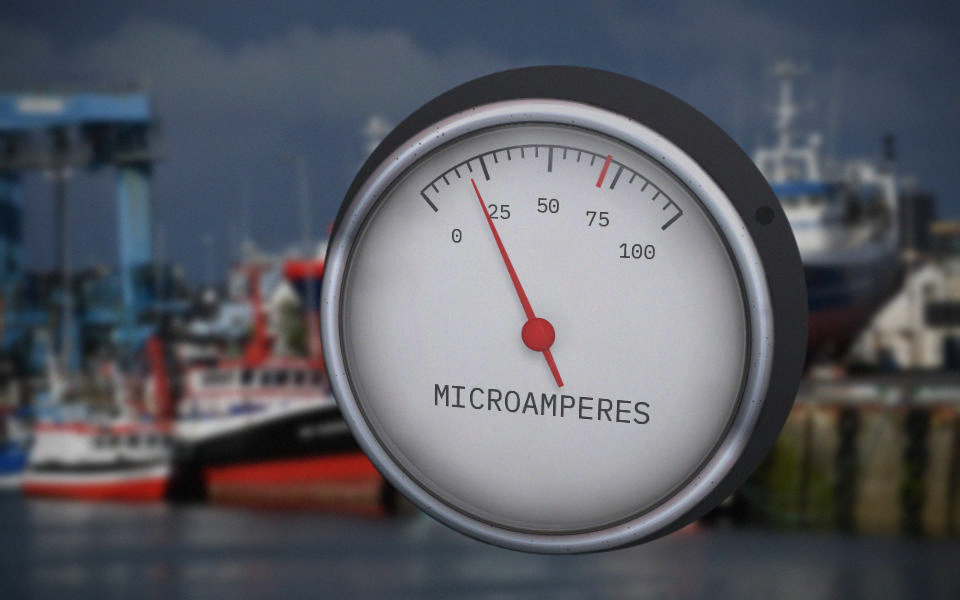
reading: {"value": 20, "unit": "µA"}
